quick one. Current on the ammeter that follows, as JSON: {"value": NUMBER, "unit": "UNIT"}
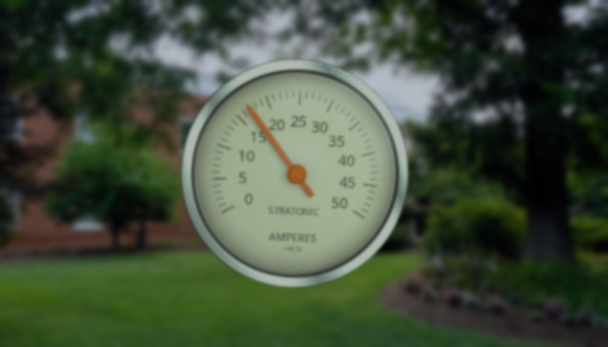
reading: {"value": 17, "unit": "A"}
